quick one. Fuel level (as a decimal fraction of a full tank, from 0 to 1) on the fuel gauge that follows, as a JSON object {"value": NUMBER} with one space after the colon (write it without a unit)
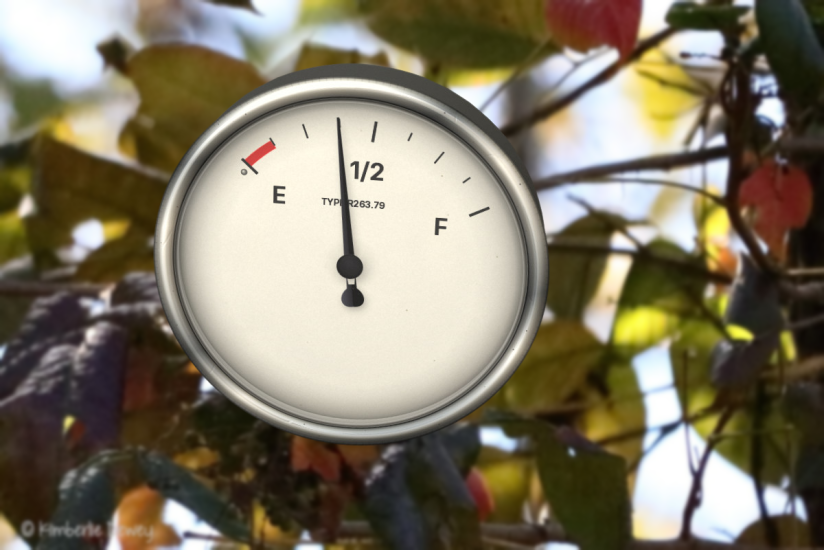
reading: {"value": 0.375}
